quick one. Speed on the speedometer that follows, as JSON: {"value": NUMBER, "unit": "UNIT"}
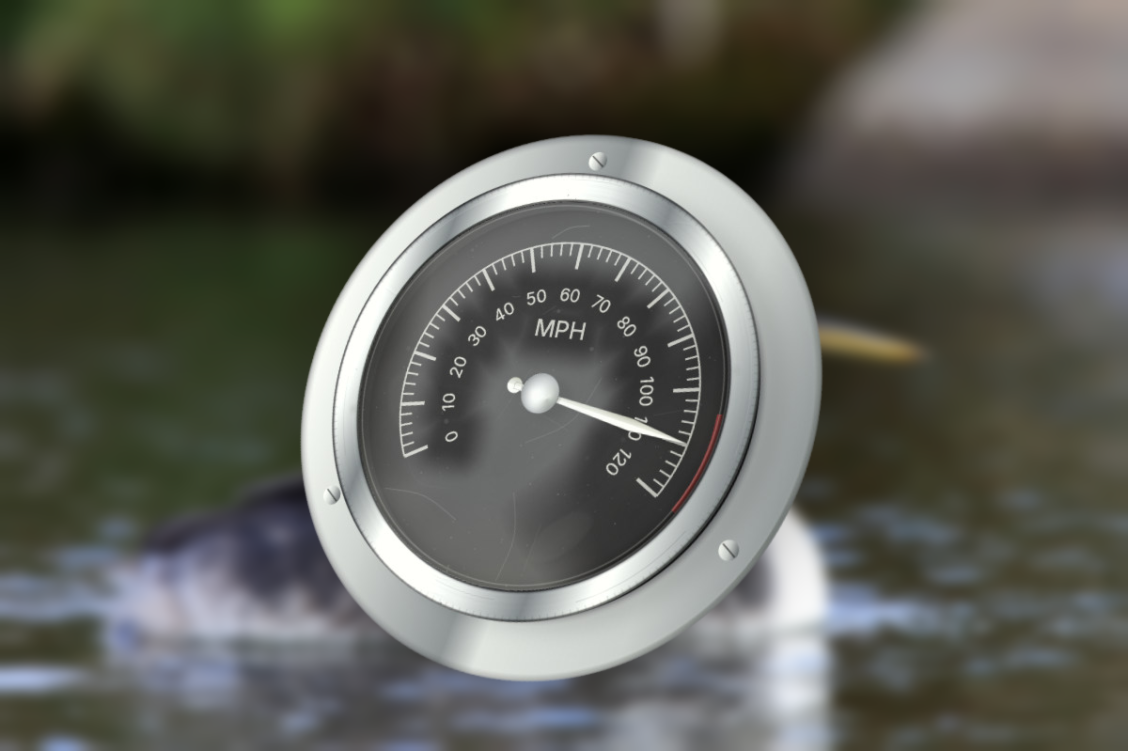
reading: {"value": 110, "unit": "mph"}
